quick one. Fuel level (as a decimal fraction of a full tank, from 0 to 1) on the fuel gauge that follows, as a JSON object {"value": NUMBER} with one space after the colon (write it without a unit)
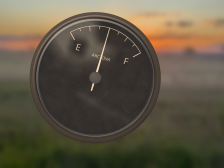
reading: {"value": 0.5}
